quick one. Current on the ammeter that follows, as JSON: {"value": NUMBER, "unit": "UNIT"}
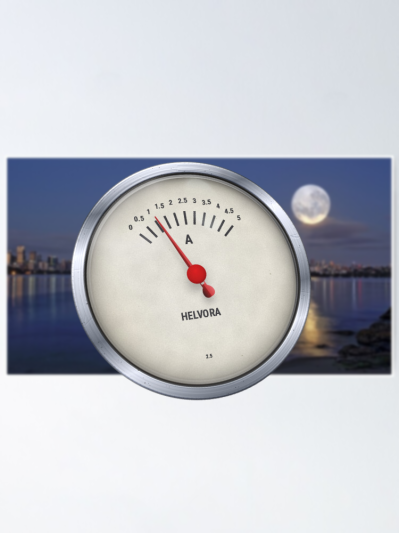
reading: {"value": 1, "unit": "A"}
